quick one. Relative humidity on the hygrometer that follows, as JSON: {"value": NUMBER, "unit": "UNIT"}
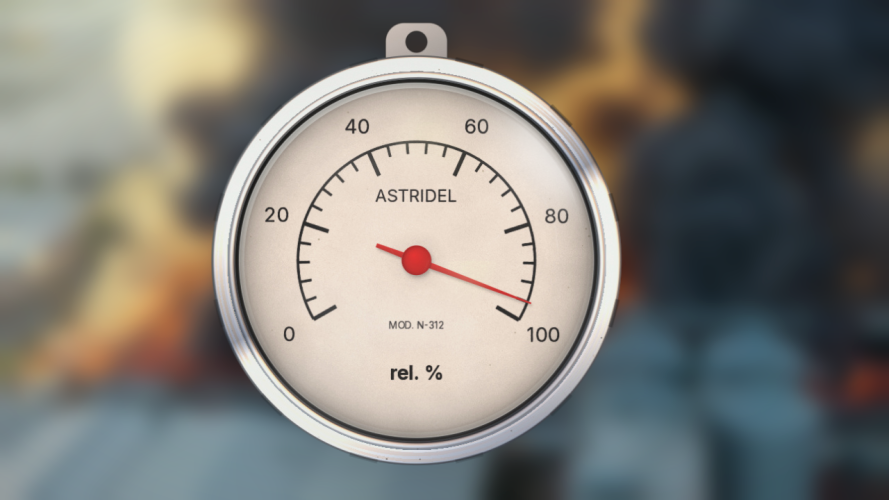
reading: {"value": 96, "unit": "%"}
